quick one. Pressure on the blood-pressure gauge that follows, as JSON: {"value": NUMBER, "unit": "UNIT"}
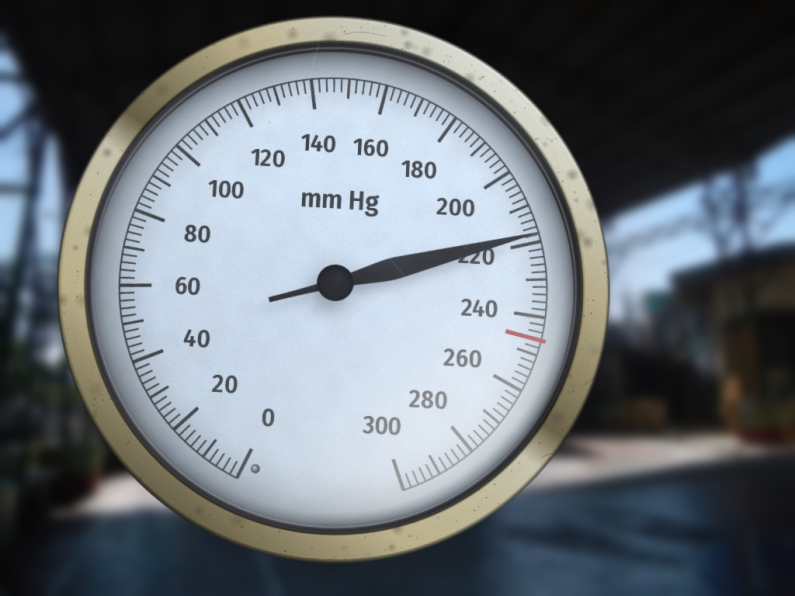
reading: {"value": 218, "unit": "mmHg"}
